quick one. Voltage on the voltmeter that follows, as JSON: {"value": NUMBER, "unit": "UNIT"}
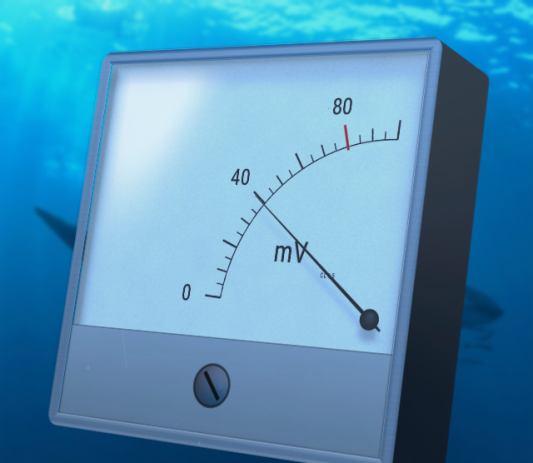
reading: {"value": 40, "unit": "mV"}
